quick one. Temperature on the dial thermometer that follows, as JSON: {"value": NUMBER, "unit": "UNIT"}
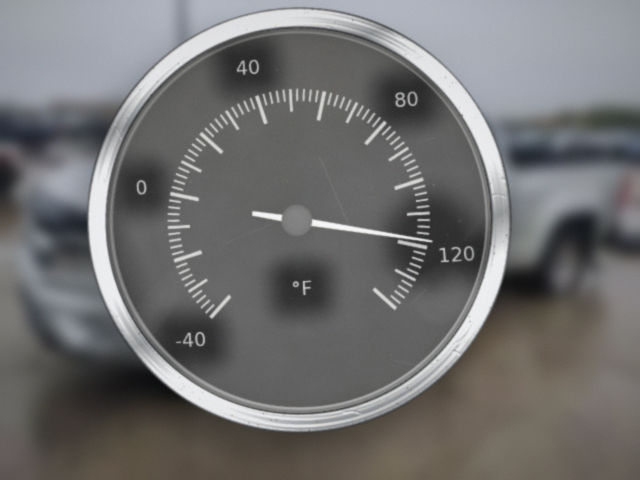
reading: {"value": 118, "unit": "°F"}
